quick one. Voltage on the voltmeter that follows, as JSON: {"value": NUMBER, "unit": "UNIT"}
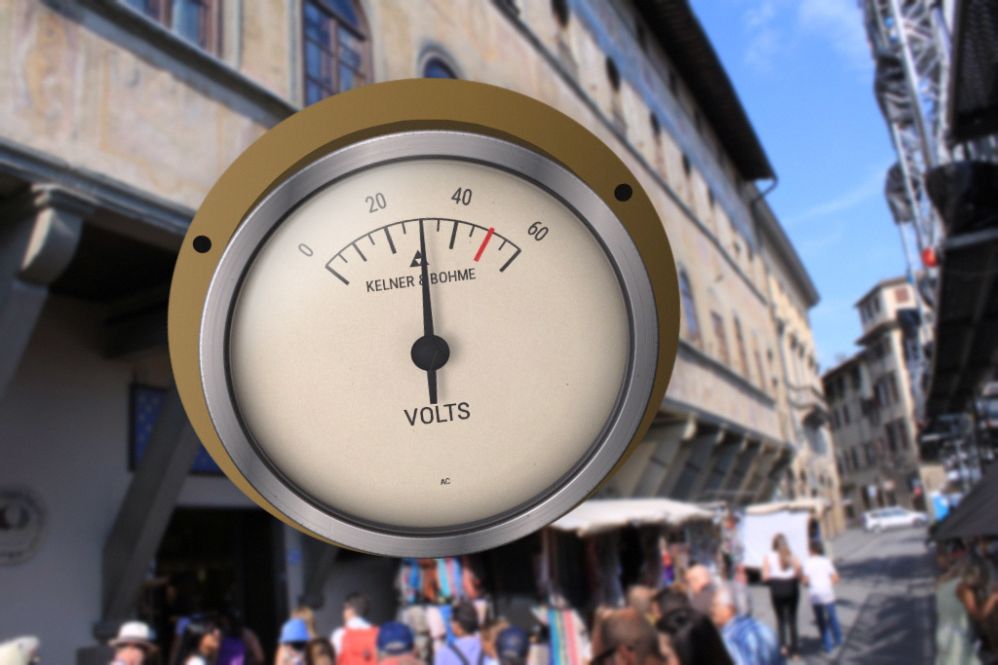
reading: {"value": 30, "unit": "V"}
